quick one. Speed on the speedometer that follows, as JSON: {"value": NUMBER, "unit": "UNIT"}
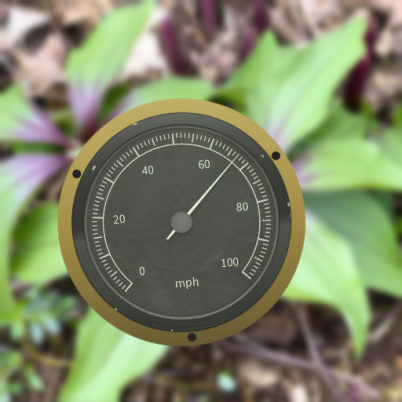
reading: {"value": 67, "unit": "mph"}
